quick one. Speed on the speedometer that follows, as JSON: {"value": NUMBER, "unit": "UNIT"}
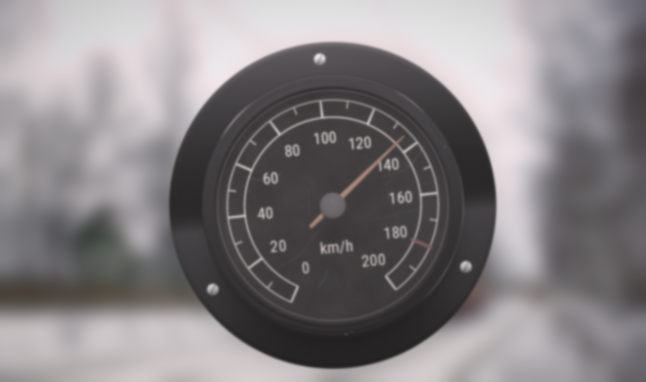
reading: {"value": 135, "unit": "km/h"}
